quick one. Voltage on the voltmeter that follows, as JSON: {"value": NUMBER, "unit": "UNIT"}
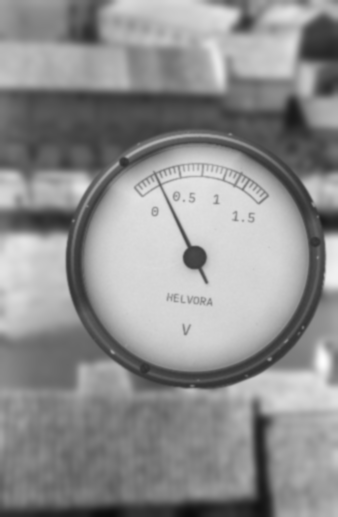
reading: {"value": 0.25, "unit": "V"}
